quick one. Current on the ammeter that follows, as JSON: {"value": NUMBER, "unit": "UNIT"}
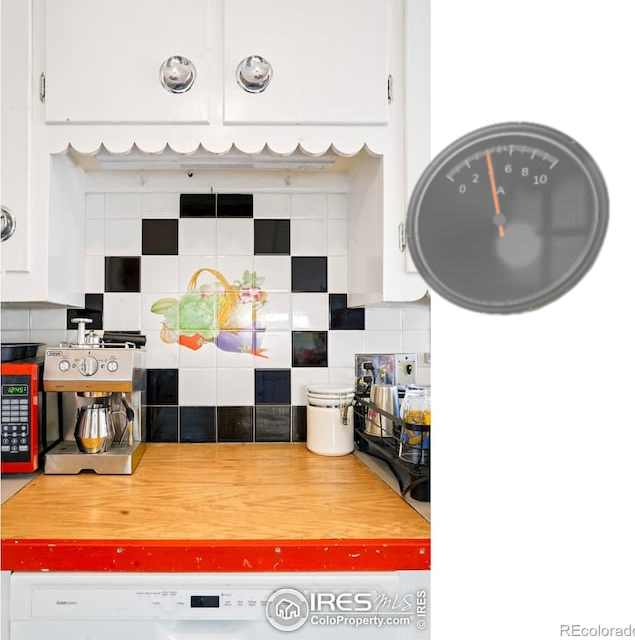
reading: {"value": 4, "unit": "A"}
